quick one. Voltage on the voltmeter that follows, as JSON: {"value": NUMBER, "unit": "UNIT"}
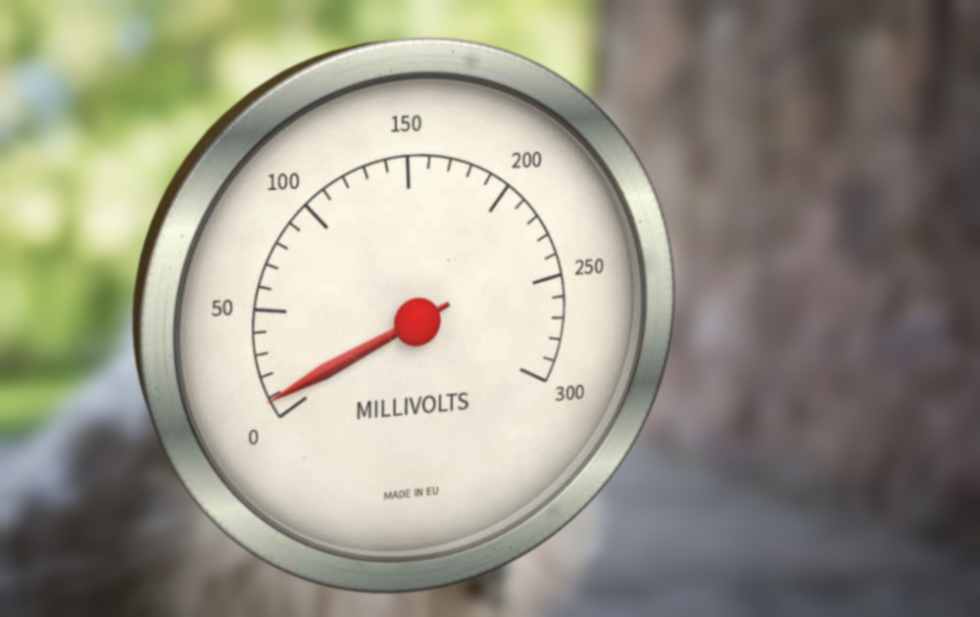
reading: {"value": 10, "unit": "mV"}
